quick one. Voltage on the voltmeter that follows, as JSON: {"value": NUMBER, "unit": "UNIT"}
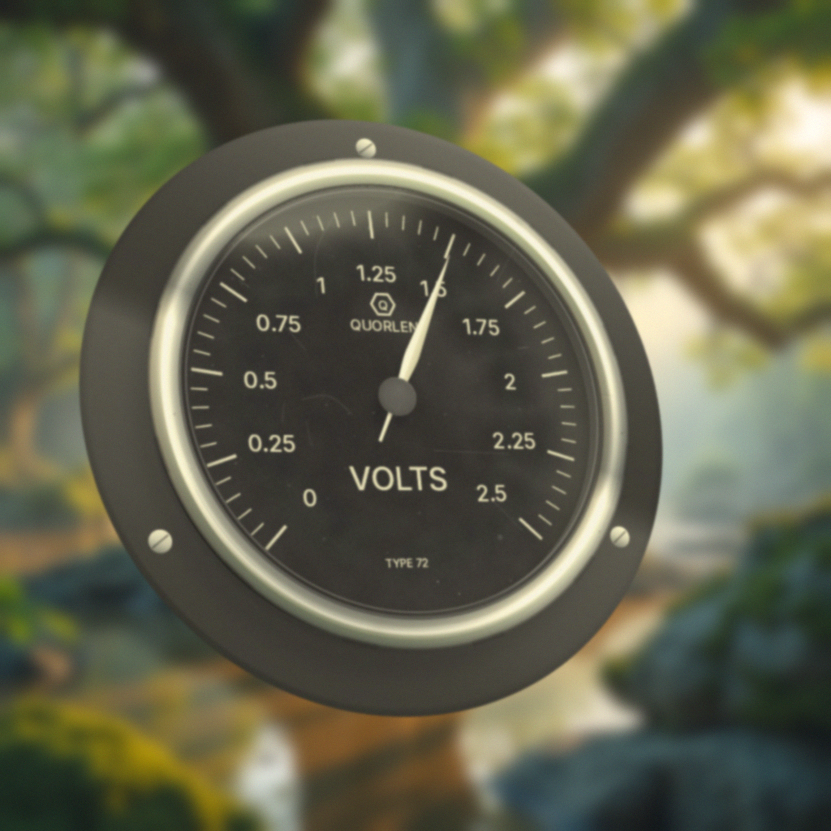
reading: {"value": 1.5, "unit": "V"}
